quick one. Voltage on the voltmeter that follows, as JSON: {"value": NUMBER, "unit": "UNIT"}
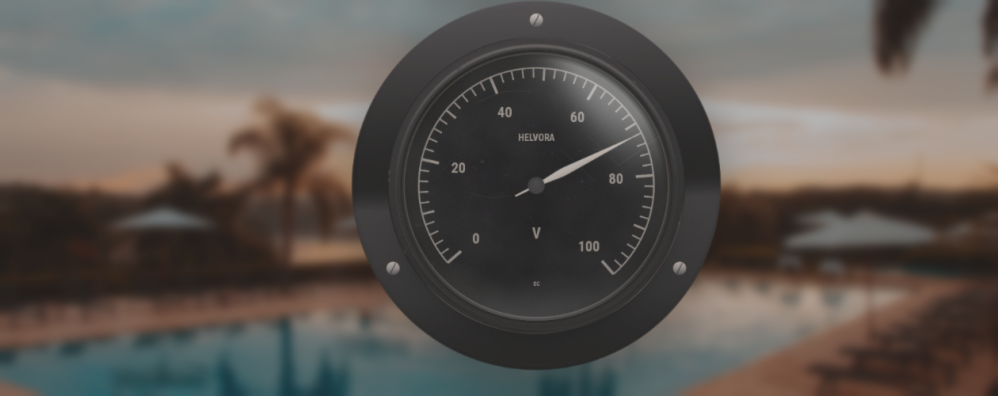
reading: {"value": 72, "unit": "V"}
